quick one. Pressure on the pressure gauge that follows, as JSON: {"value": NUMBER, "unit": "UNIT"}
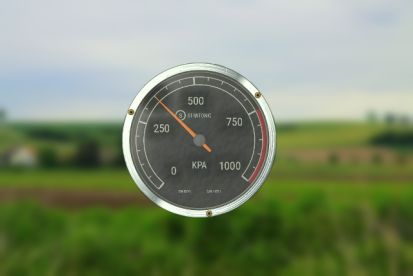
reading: {"value": 350, "unit": "kPa"}
